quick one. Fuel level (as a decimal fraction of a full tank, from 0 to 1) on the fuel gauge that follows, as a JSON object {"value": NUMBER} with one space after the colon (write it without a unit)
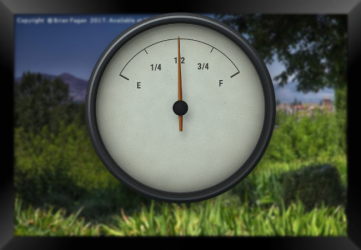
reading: {"value": 0.5}
